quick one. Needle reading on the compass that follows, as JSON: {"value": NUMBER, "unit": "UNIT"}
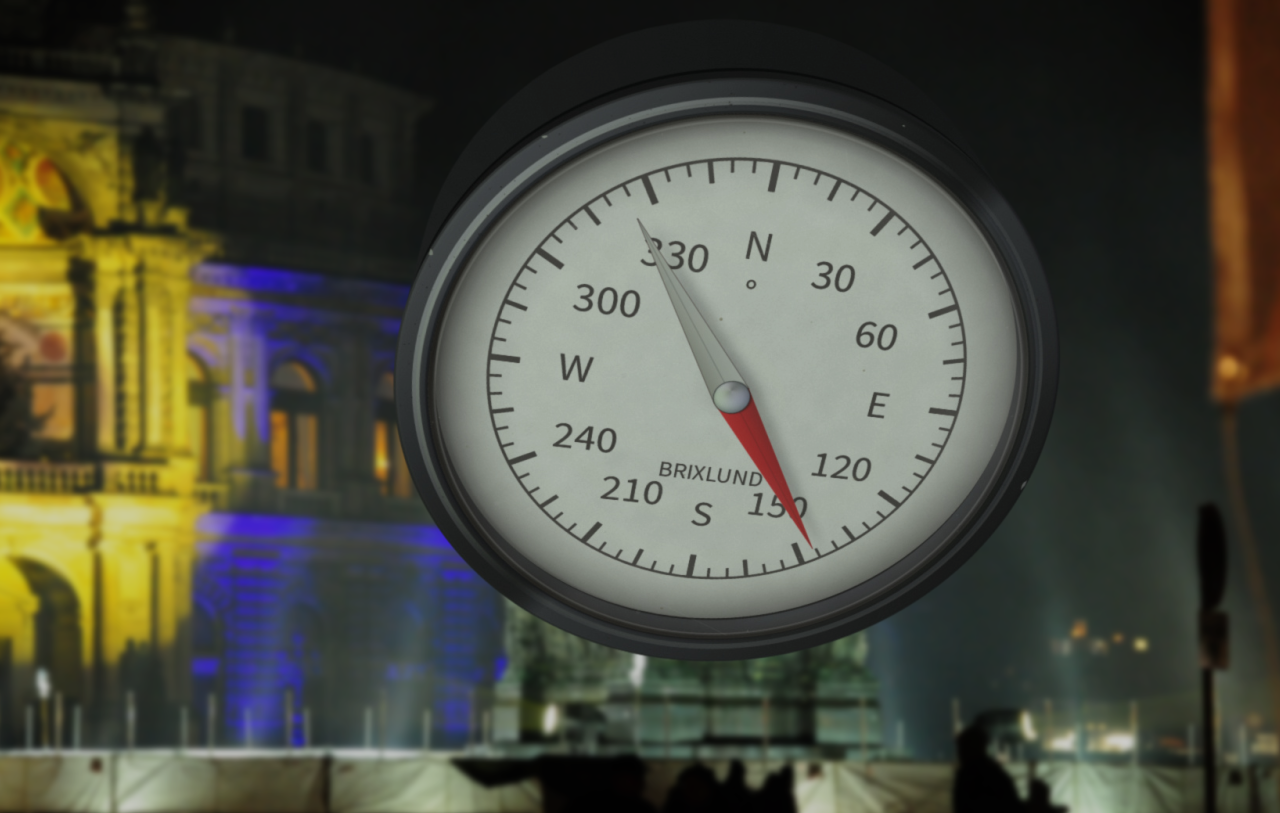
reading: {"value": 145, "unit": "°"}
